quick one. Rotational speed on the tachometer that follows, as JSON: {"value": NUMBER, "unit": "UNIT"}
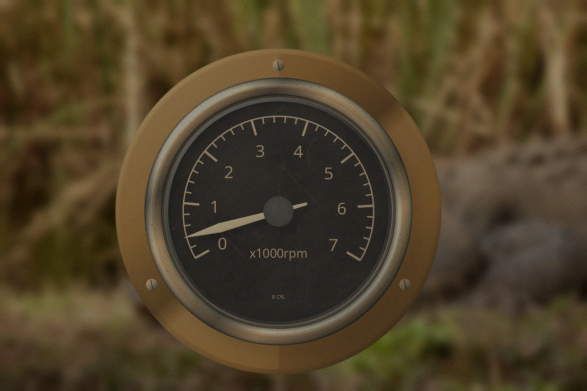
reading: {"value": 400, "unit": "rpm"}
